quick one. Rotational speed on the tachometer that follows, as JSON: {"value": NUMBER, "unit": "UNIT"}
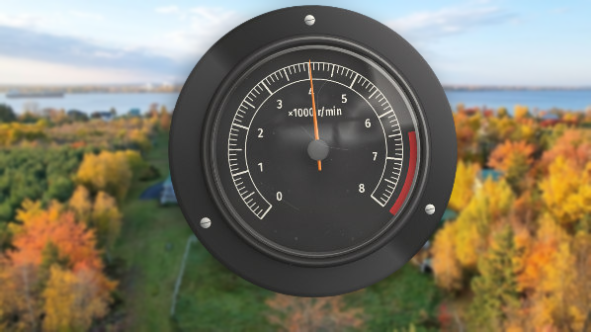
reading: {"value": 4000, "unit": "rpm"}
